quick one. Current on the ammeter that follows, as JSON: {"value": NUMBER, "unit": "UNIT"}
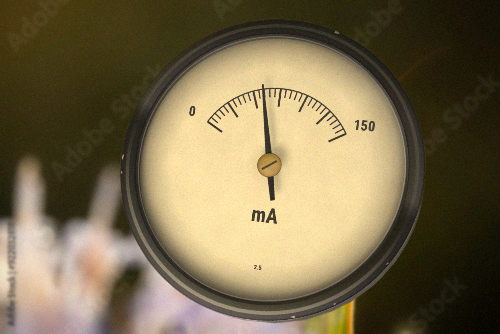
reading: {"value": 60, "unit": "mA"}
